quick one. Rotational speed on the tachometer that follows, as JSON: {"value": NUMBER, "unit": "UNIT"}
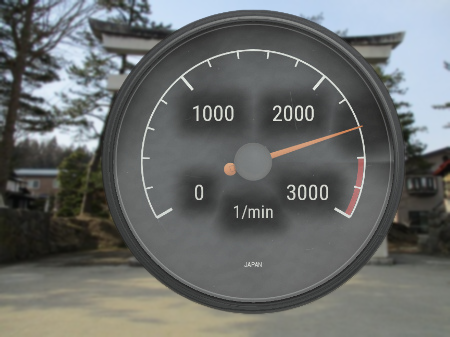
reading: {"value": 2400, "unit": "rpm"}
